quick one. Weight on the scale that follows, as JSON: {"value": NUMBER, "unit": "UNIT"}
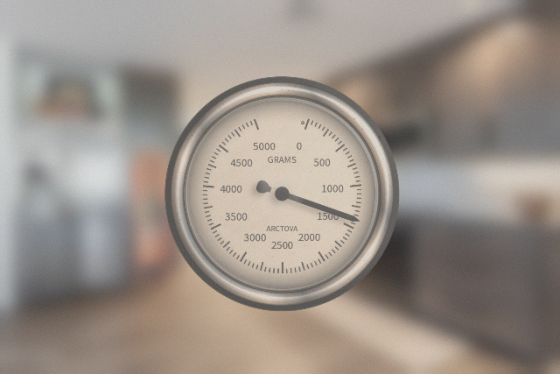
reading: {"value": 1400, "unit": "g"}
